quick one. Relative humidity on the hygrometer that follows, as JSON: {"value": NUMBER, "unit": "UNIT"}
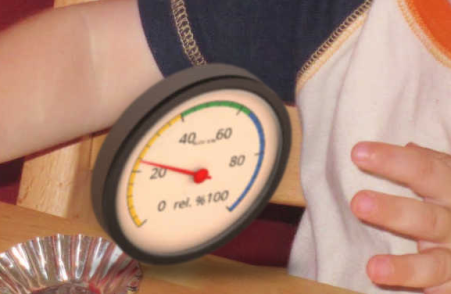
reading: {"value": 24, "unit": "%"}
